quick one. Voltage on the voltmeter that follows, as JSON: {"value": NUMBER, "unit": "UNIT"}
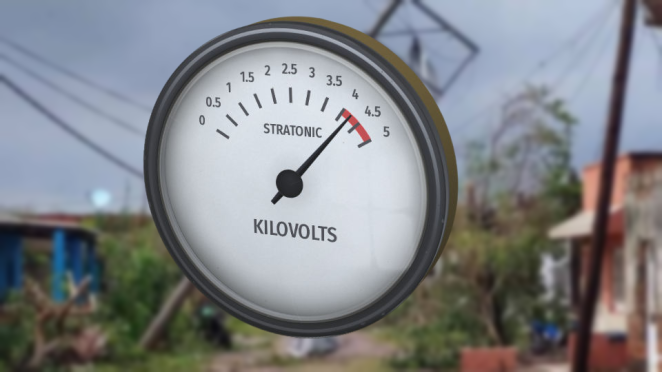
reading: {"value": 4.25, "unit": "kV"}
